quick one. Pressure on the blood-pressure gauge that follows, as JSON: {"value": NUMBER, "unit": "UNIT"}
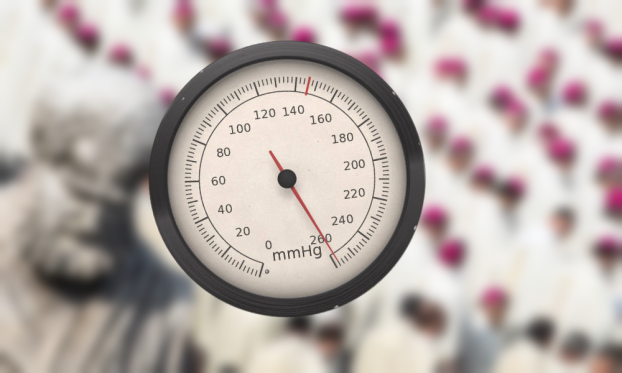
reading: {"value": 258, "unit": "mmHg"}
